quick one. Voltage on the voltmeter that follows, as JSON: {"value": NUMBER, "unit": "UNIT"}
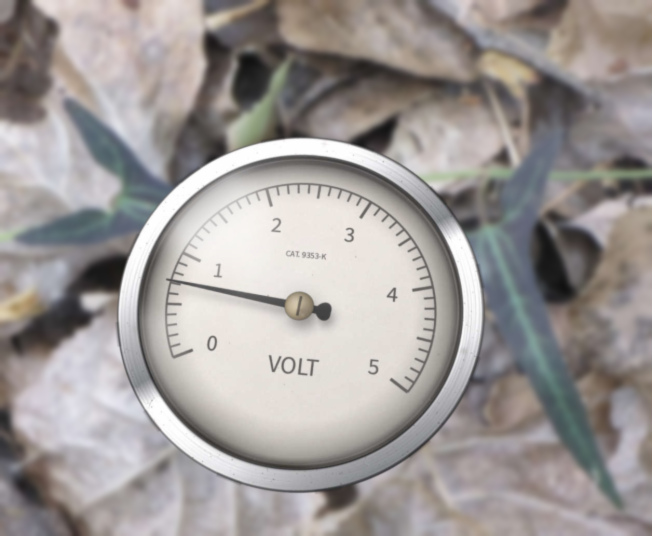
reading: {"value": 0.7, "unit": "V"}
